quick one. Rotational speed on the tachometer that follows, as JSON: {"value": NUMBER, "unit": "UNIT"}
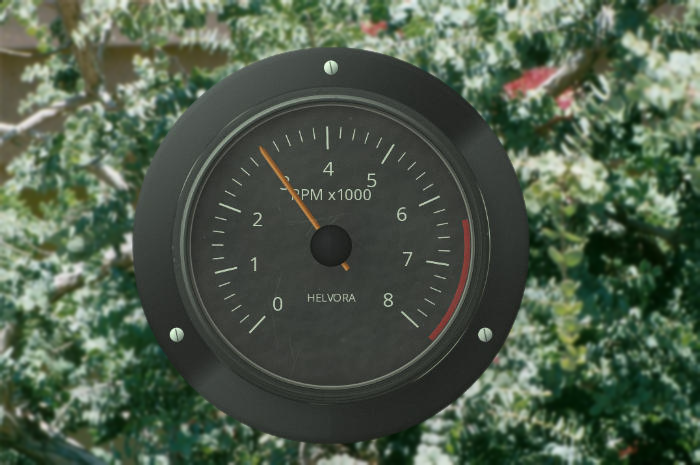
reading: {"value": 3000, "unit": "rpm"}
